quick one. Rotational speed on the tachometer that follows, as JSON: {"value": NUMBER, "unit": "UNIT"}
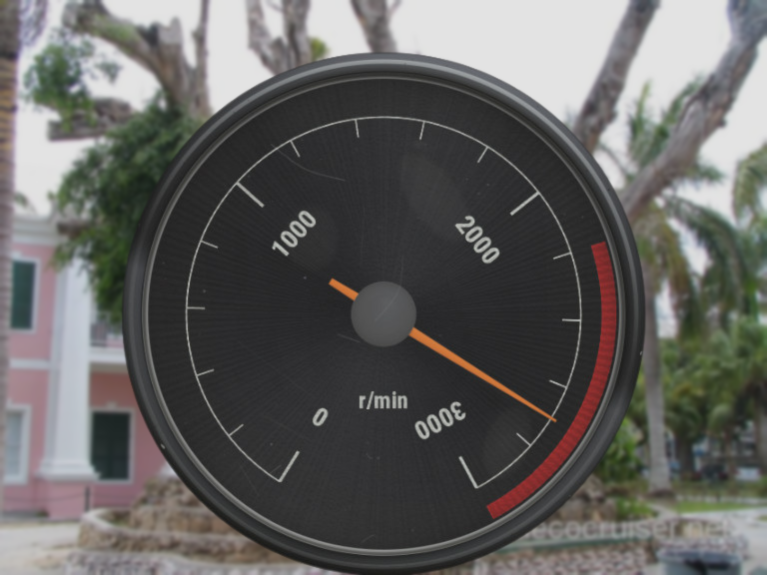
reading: {"value": 2700, "unit": "rpm"}
